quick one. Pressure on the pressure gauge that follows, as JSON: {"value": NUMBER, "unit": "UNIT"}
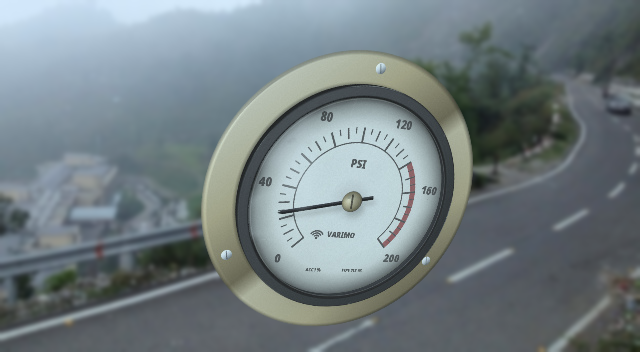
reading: {"value": 25, "unit": "psi"}
